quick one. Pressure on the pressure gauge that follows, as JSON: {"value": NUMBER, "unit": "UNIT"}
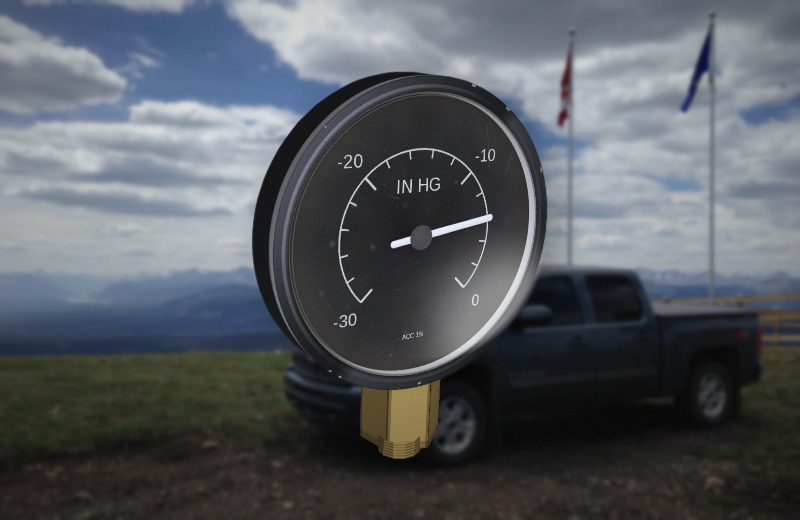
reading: {"value": -6, "unit": "inHg"}
